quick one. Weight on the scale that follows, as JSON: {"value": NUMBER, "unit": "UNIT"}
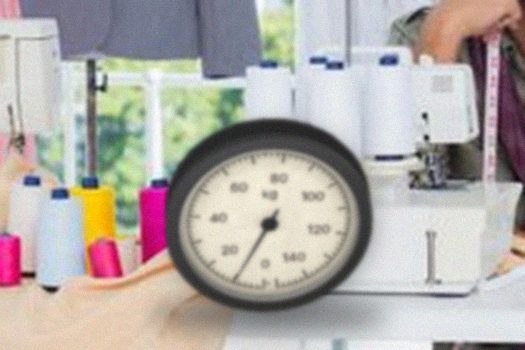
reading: {"value": 10, "unit": "kg"}
